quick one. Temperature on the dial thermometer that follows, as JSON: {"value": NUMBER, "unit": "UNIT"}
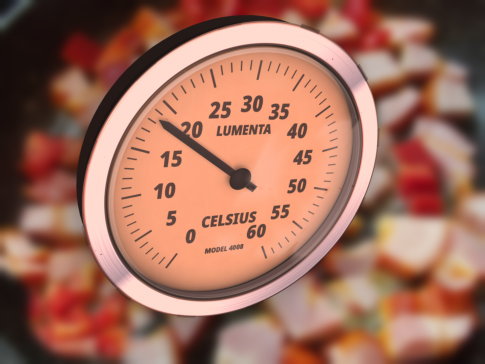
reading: {"value": 18.5, "unit": "°C"}
